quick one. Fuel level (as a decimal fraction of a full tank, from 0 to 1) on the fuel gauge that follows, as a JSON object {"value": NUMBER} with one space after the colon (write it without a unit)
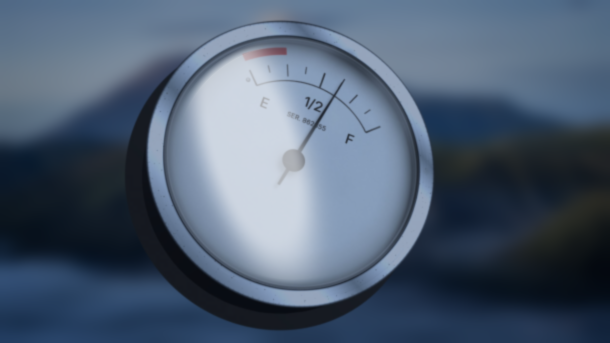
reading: {"value": 0.625}
